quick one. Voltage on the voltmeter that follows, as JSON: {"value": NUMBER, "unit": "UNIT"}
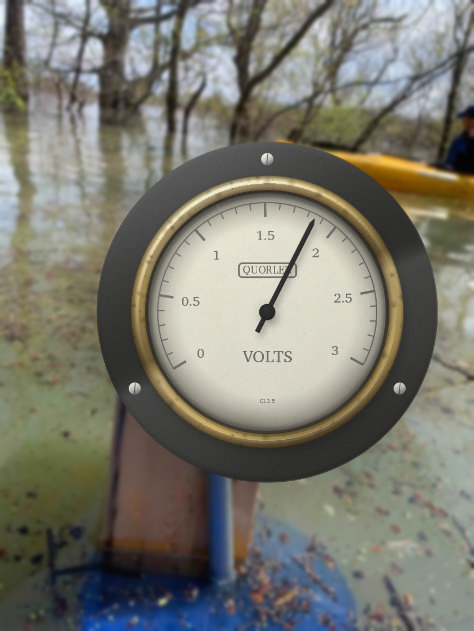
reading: {"value": 1.85, "unit": "V"}
